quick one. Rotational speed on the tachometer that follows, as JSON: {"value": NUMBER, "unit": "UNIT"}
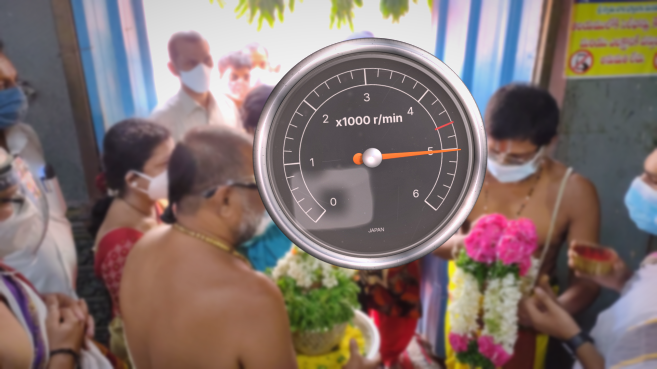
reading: {"value": 5000, "unit": "rpm"}
